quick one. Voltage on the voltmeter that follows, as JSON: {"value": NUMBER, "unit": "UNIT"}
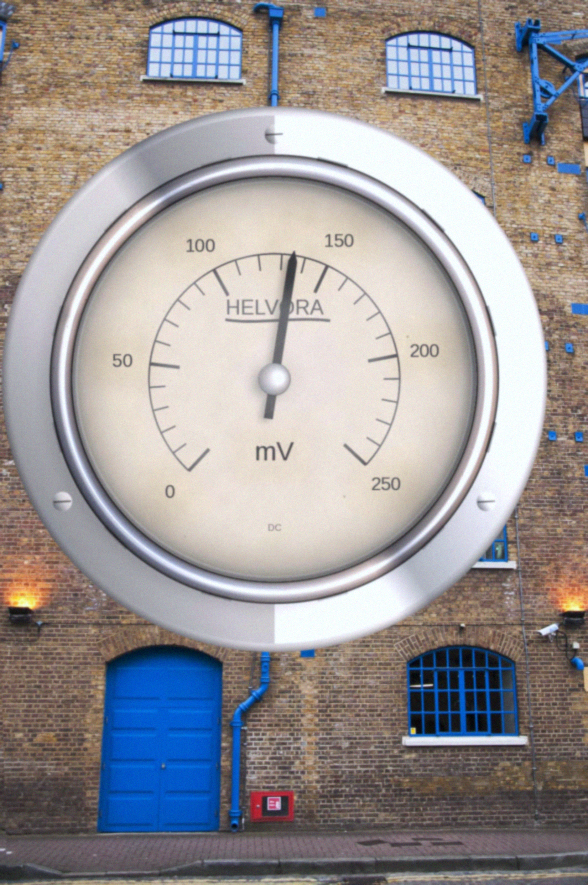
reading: {"value": 135, "unit": "mV"}
